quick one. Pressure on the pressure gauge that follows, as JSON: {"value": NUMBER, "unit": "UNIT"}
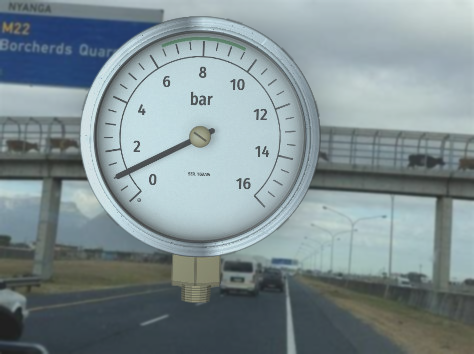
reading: {"value": 1, "unit": "bar"}
